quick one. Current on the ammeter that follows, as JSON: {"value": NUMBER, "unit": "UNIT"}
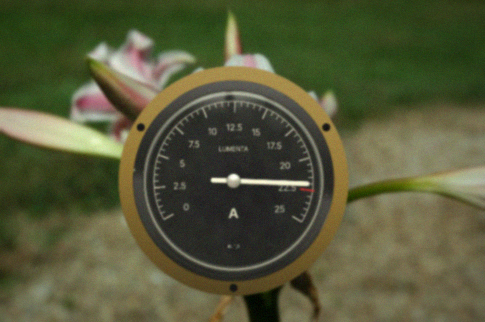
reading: {"value": 22, "unit": "A"}
